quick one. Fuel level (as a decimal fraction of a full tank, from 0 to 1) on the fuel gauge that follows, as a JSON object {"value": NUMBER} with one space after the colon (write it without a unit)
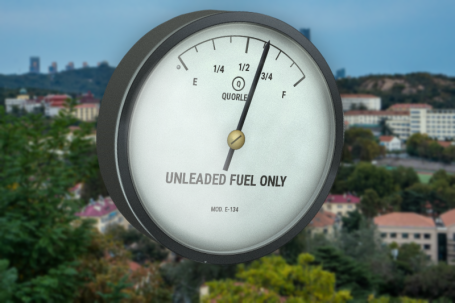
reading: {"value": 0.625}
